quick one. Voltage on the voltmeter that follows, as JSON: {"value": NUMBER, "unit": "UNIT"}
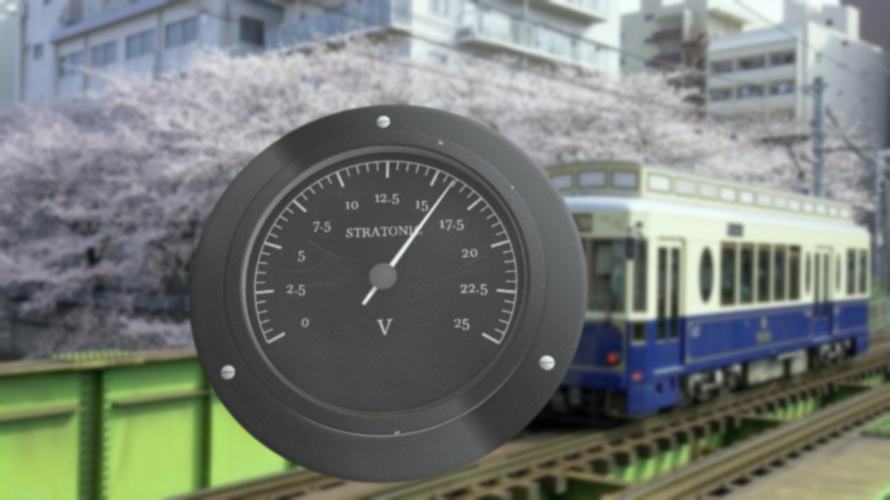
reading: {"value": 16, "unit": "V"}
